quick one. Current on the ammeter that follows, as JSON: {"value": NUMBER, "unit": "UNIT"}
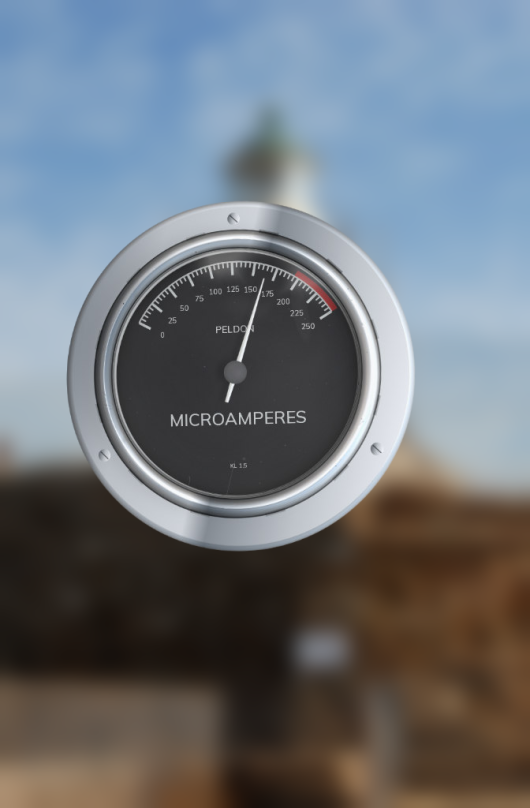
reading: {"value": 165, "unit": "µA"}
